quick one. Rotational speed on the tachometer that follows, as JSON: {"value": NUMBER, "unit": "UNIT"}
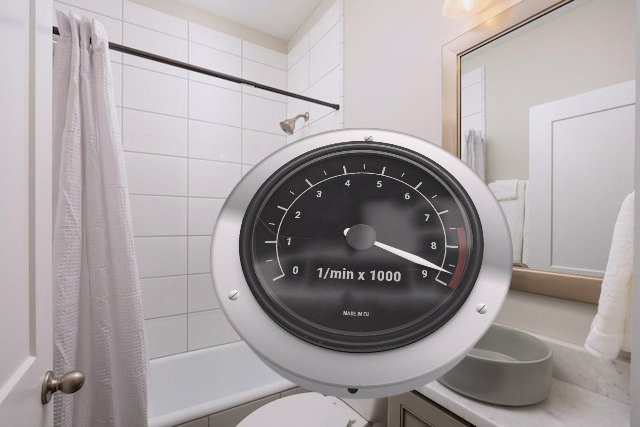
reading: {"value": 8750, "unit": "rpm"}
